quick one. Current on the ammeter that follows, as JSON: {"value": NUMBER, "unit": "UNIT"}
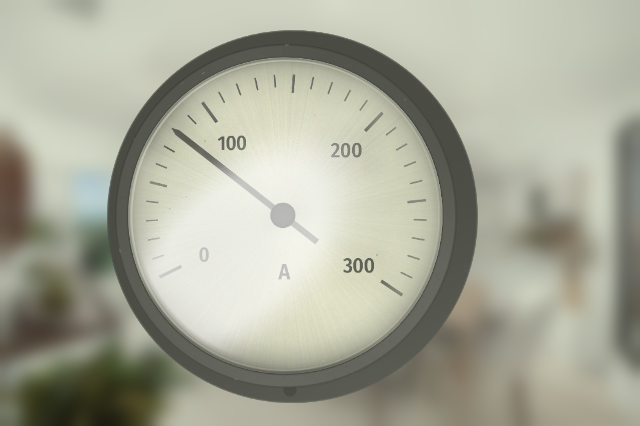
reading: {"value": 80, "unit": "A"}
